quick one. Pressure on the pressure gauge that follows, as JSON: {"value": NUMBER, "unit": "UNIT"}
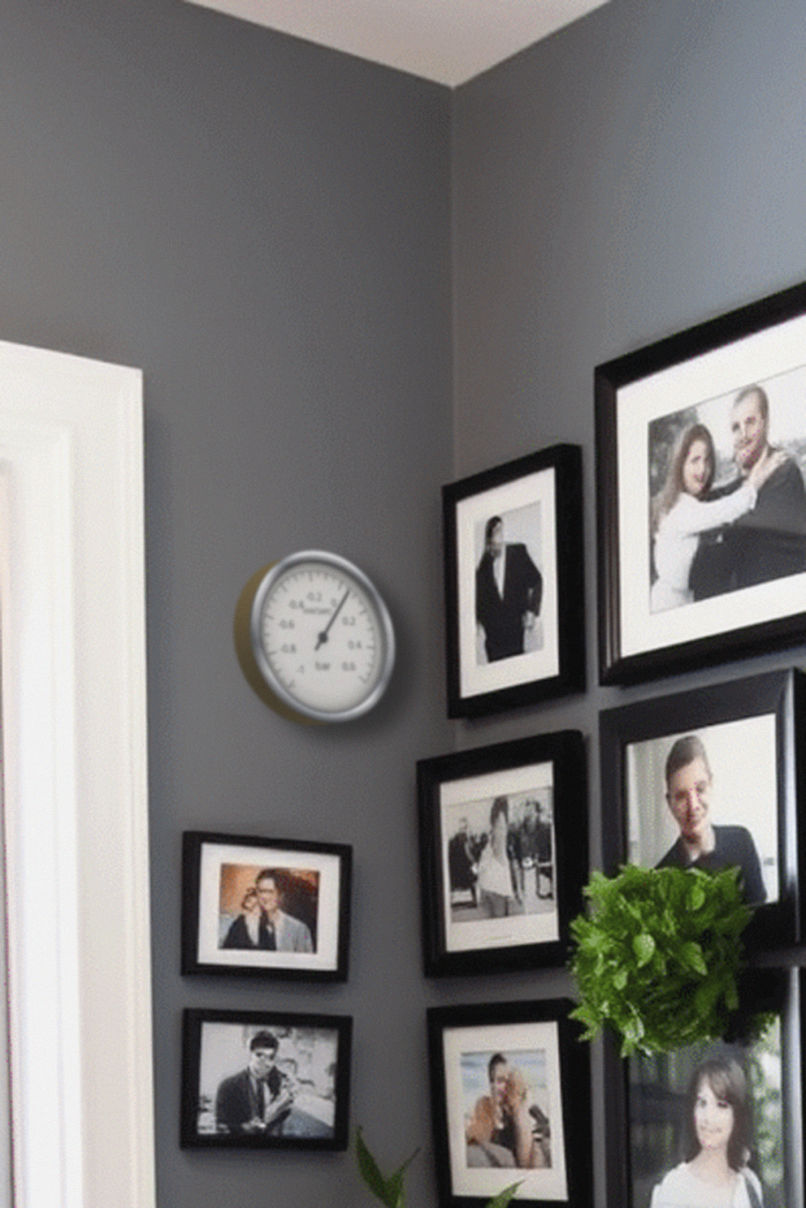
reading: {"value": 0.05, "unit": "bar"}
